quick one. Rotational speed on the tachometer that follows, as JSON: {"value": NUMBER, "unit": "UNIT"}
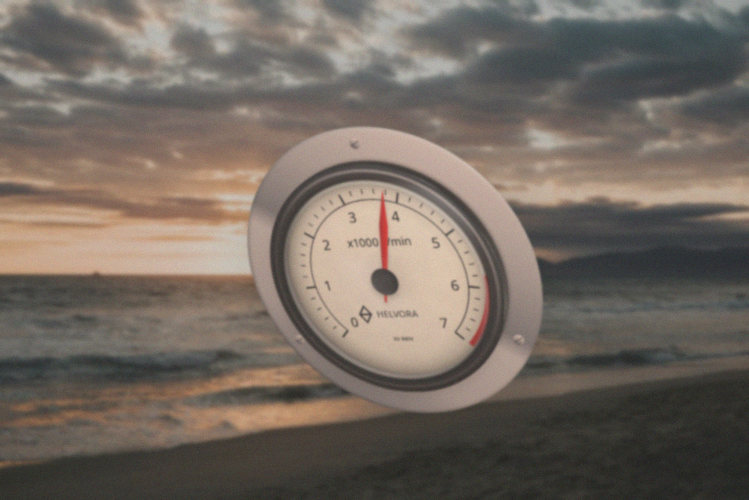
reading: {"value": 3800, "unit": "rpm"}
